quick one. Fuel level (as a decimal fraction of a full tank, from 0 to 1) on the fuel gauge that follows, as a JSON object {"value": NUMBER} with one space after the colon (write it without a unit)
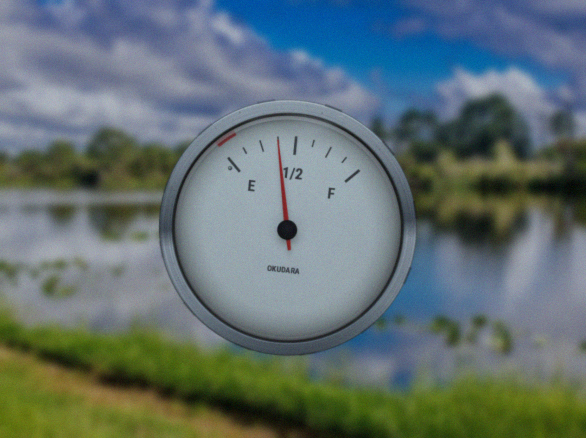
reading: {"value": 0.375}
